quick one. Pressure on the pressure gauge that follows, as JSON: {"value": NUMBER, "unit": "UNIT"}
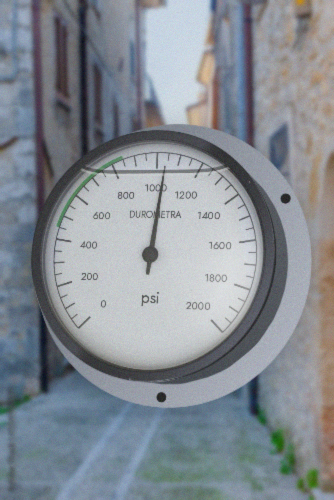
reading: {"value": 1050, "unit": "psi"}
